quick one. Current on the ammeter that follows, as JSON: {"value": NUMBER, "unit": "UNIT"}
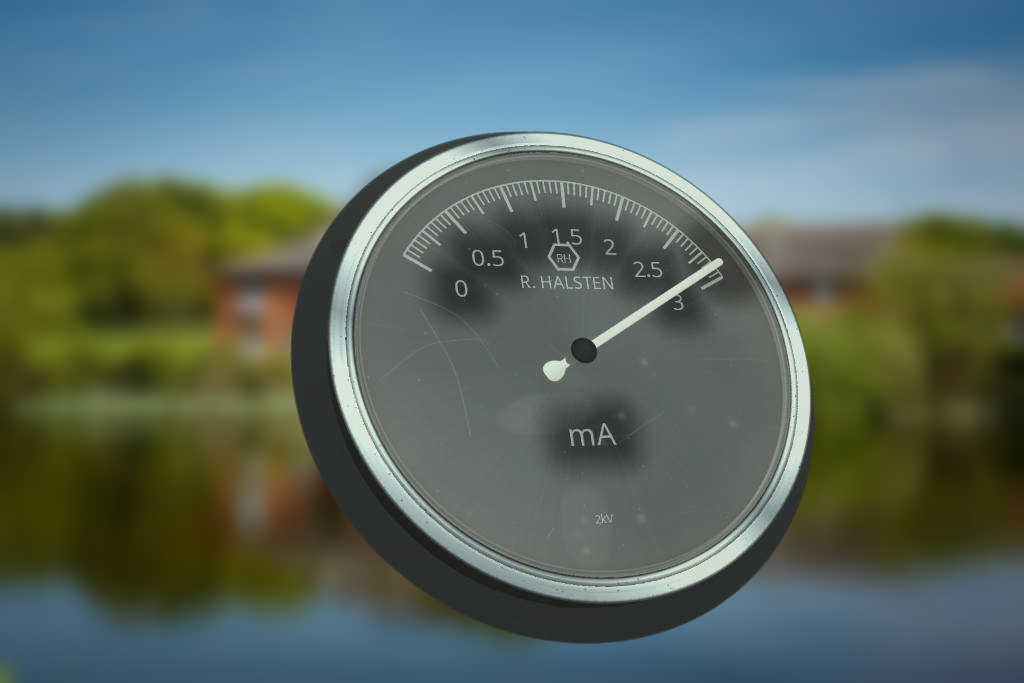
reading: {"value": 2.9, "unit": "mA"}
